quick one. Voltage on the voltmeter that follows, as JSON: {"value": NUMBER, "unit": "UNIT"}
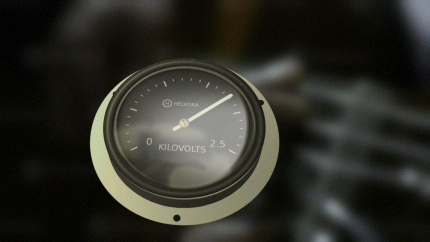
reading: {"value": 1.8, "unit": "kV"}
